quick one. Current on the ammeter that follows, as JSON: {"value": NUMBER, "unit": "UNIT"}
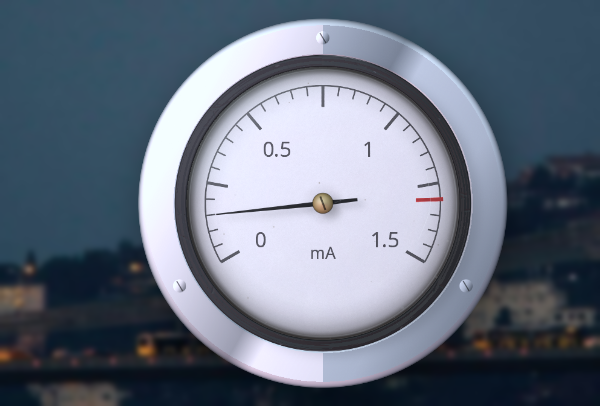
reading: {"value": 0.15, "unit": "mA"}
